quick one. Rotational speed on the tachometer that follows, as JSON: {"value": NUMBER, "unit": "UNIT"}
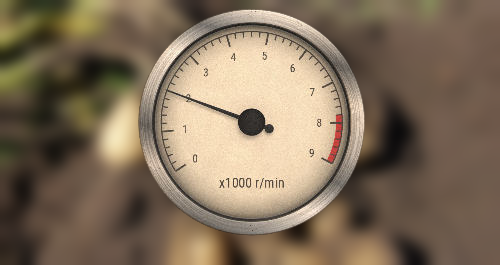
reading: {"value": 2000, "unit": "rpm"}
